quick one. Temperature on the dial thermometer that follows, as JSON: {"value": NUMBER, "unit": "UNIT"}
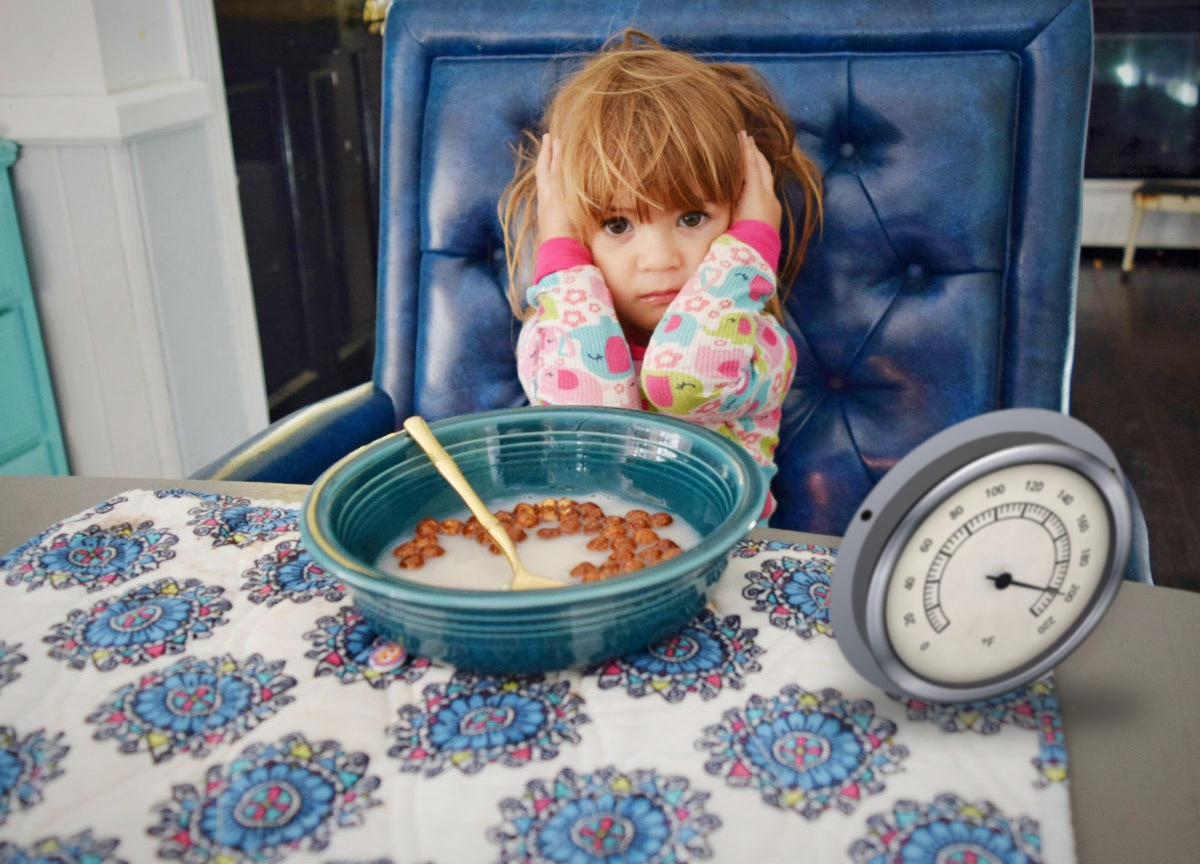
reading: {"value": 200, "unit": "°F"}
